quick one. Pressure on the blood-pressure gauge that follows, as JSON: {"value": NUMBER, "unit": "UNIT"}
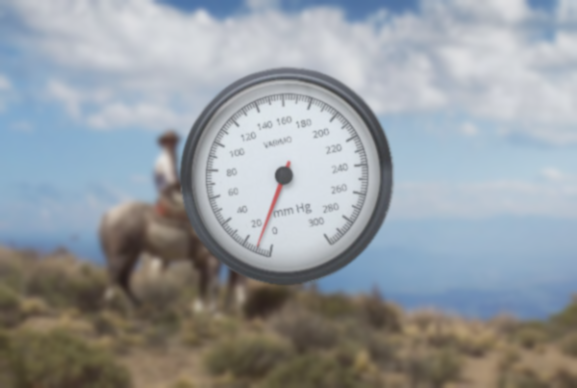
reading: {"value": 10, "unit": "mmHg"}
